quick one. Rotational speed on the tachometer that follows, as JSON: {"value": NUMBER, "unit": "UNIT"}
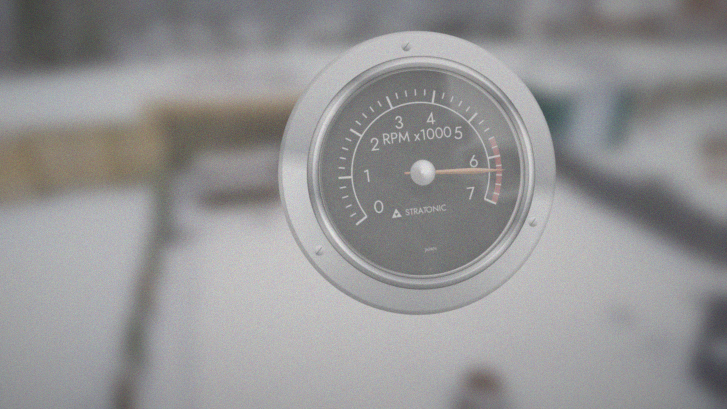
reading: {"value": 6300, "unit": "rpm"}
